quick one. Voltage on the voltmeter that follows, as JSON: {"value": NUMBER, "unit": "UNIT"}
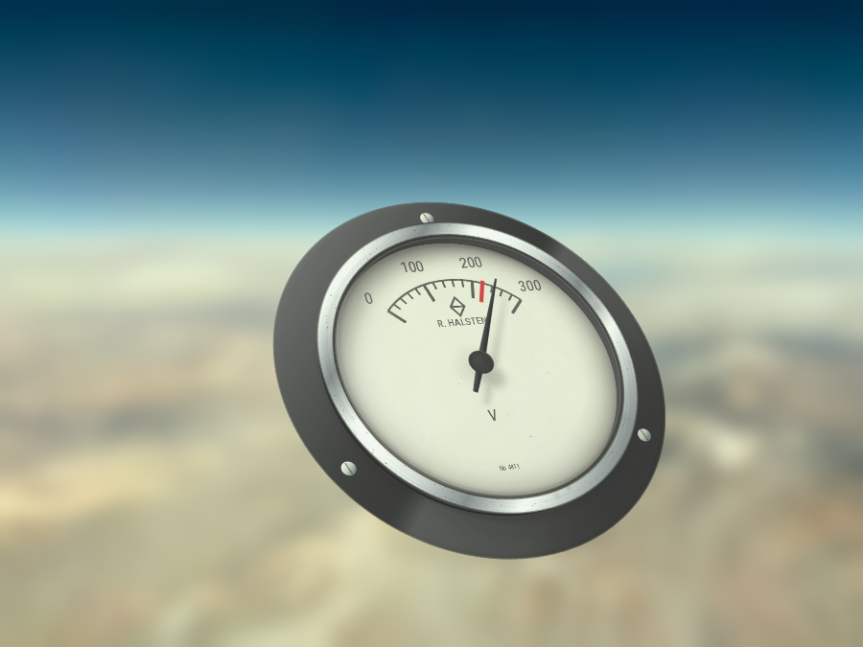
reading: {"value": 240, "unit": "V"}
